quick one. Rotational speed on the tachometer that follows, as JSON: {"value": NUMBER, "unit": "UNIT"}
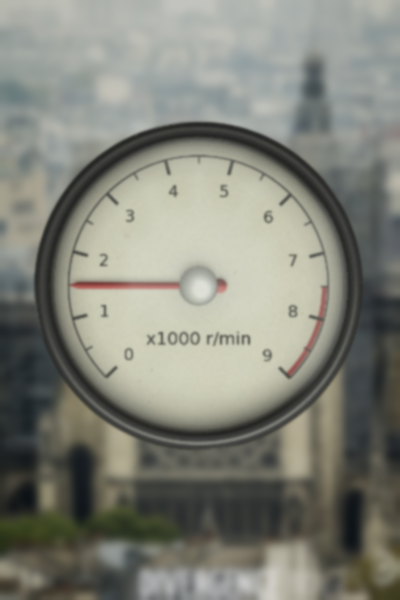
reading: {"value": 1500, "unit": "rpm"}
